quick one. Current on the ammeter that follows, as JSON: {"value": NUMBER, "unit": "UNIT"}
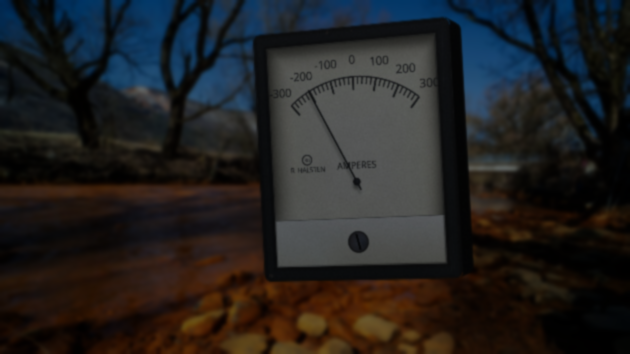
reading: {"value": -200, "unit": "A"}
